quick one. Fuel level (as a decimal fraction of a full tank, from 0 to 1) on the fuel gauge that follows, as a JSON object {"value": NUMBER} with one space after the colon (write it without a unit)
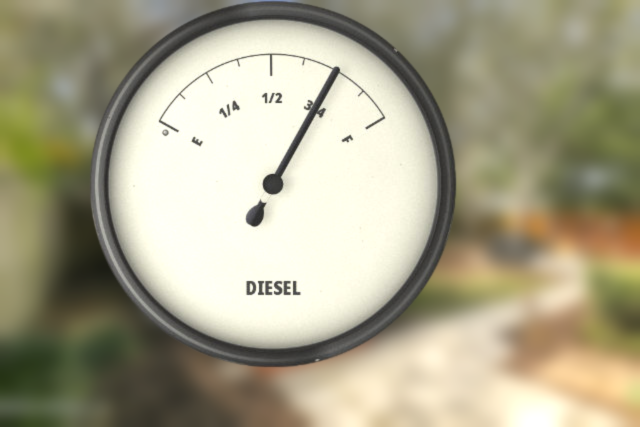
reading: {"value": 0.75}
